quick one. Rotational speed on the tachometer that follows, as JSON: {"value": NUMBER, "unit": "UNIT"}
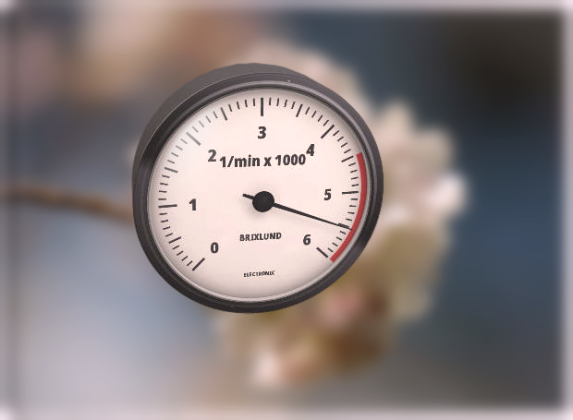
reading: {"value": 5500, "unit": "rpm"}
